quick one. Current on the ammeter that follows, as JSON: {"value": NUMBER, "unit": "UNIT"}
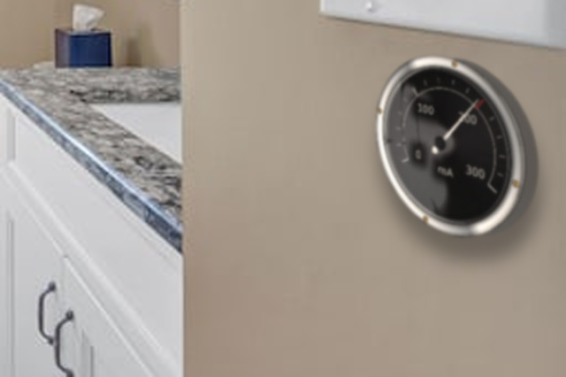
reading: {"value": 200, "unit": "mA"}
